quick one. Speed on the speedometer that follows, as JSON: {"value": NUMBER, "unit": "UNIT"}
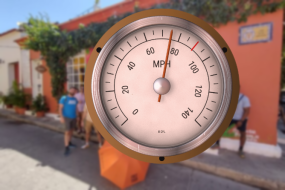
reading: {"value": 75, "unit": "mph"}
